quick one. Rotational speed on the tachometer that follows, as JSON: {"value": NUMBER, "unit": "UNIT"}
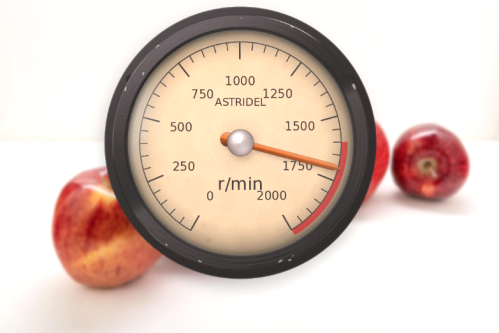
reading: {"value": 1700, "unit": "rpm"}
